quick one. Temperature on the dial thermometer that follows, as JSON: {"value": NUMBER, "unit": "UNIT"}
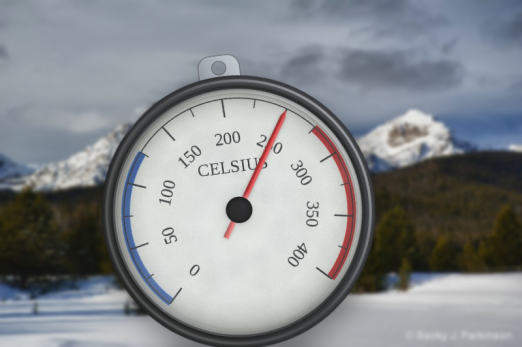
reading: {"value": 250, "unit": "°C"}
